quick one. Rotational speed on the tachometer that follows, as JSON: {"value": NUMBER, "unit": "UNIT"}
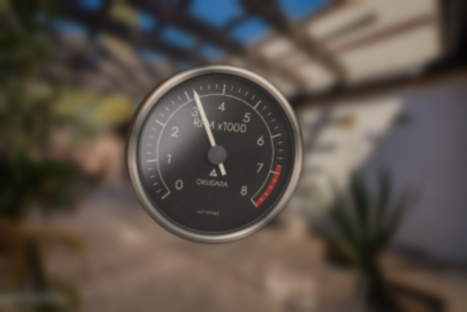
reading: {"value": 3200, "unit": "rpm"}
